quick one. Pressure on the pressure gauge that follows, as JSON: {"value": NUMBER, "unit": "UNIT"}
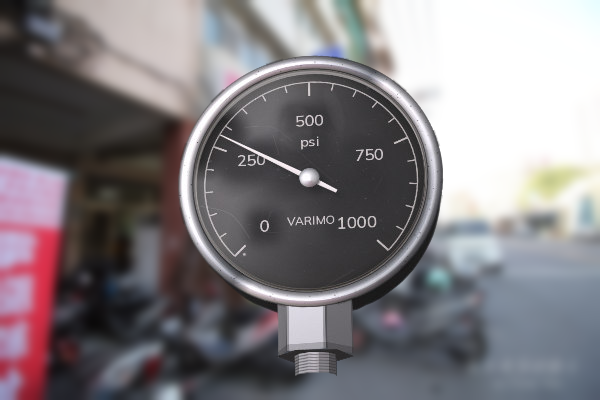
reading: {"value": 275, "unit": "psi"}
